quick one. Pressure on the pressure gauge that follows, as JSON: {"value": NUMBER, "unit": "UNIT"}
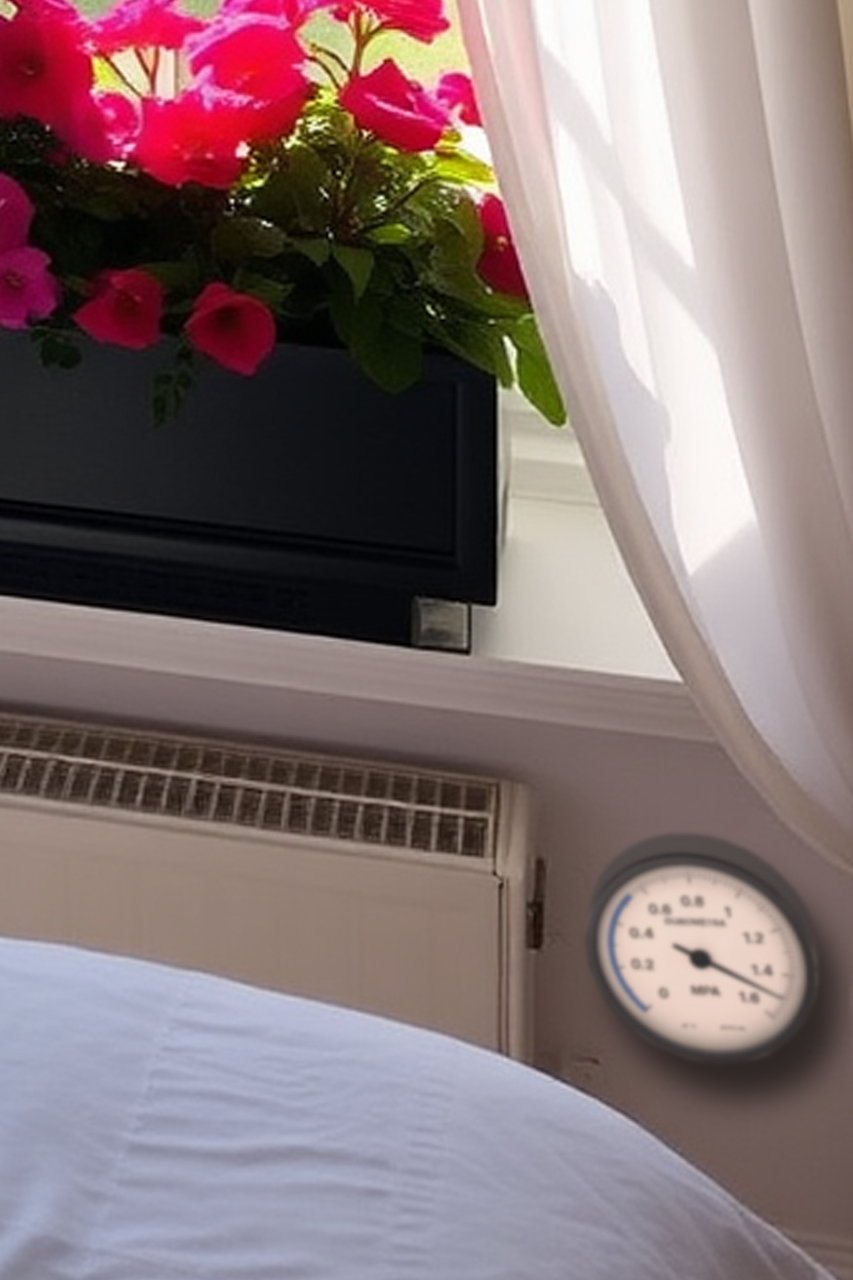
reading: {"value": 1.5, "unit": "MPa"}
